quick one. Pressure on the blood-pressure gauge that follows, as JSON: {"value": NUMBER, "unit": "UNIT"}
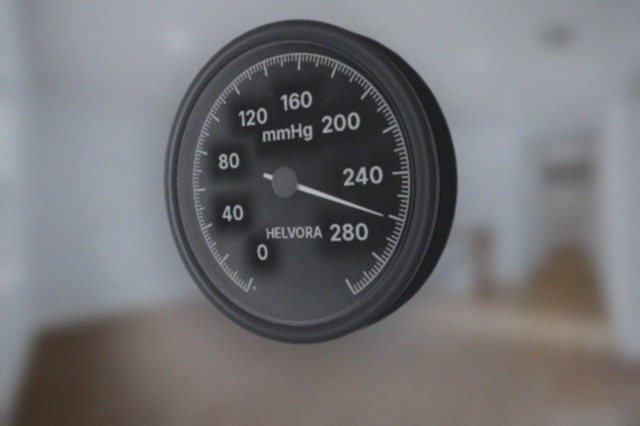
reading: {"value": 260, "unit": "mmHg"}
